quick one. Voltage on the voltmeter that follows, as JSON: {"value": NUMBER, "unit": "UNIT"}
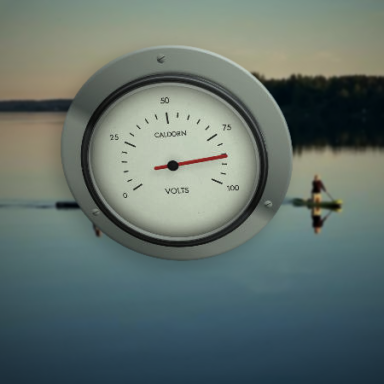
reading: {"value": 85, "unit": "V"}
